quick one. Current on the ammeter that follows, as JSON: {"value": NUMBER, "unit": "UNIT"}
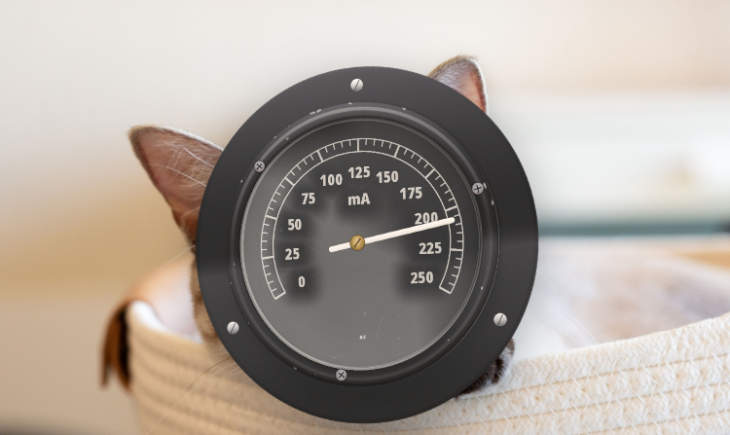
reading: {"value": 207.5, "unit": "mA"}
